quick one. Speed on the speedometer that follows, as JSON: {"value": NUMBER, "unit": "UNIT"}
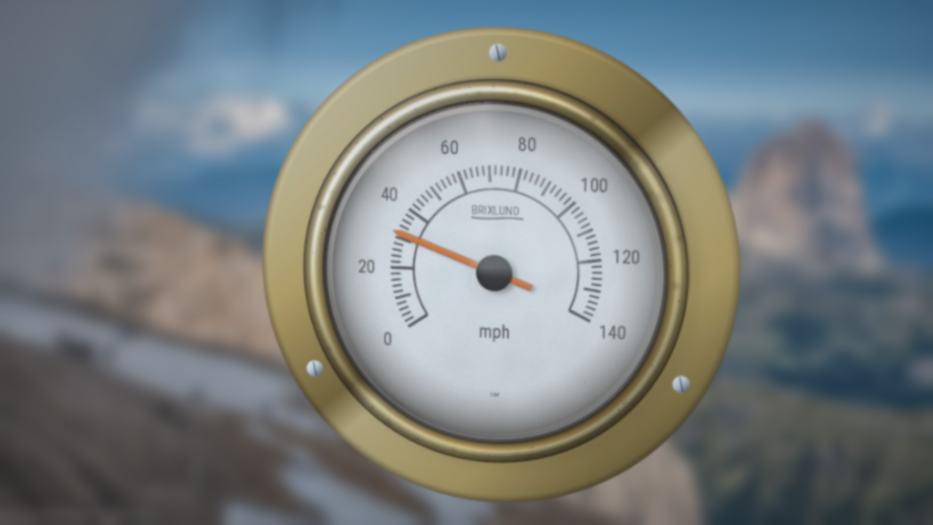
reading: {"value": 32, "unit": "mph"}
